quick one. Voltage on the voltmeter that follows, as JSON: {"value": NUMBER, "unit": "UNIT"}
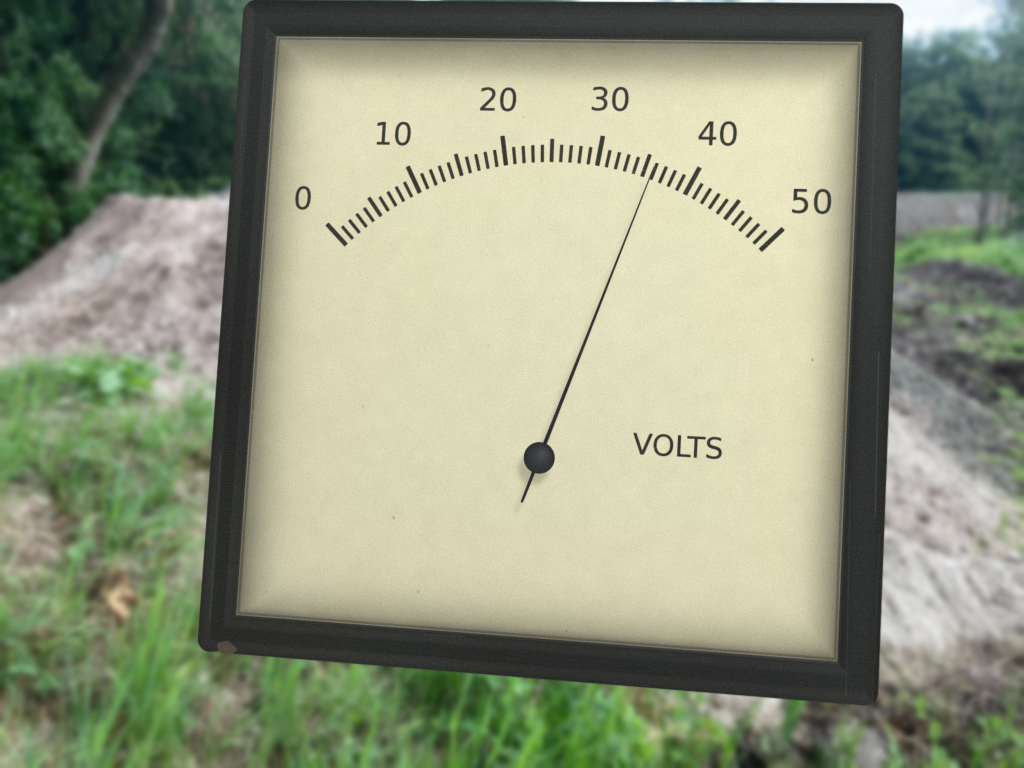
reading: {"value": 36, "unit": "V"}
